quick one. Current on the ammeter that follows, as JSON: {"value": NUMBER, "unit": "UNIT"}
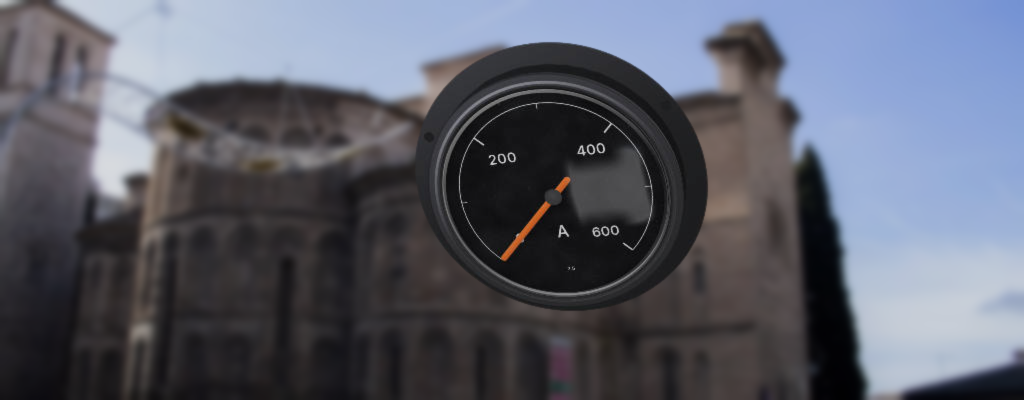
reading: {"value": 0, "unit": "A"}
